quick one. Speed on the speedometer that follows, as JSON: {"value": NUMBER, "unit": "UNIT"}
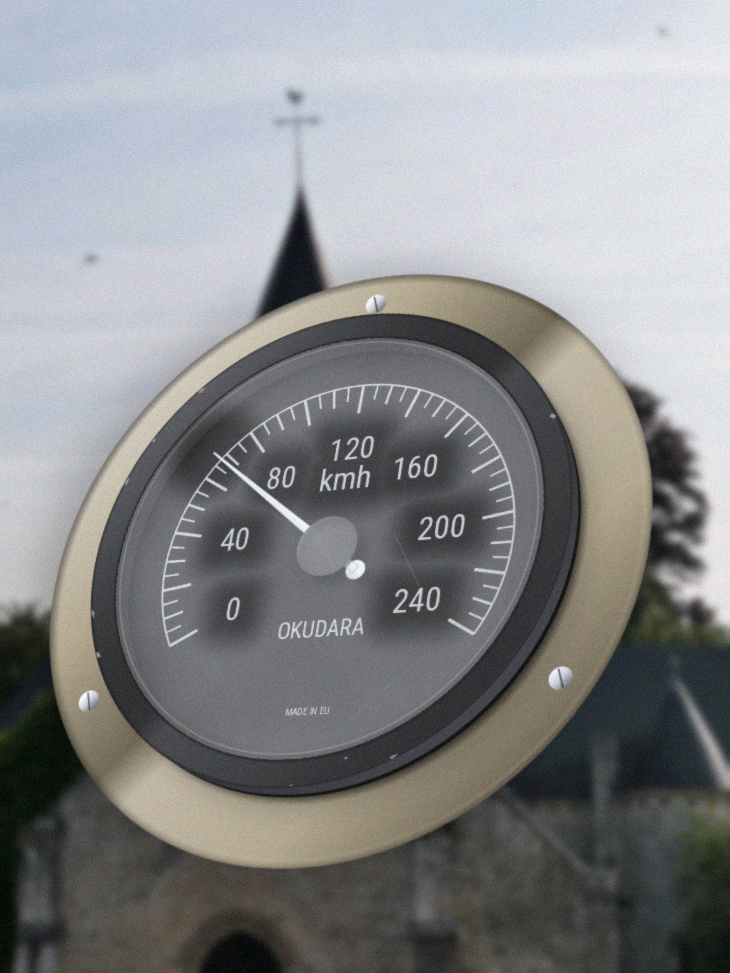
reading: {"value": 67.5, "unit": "km/h"}
